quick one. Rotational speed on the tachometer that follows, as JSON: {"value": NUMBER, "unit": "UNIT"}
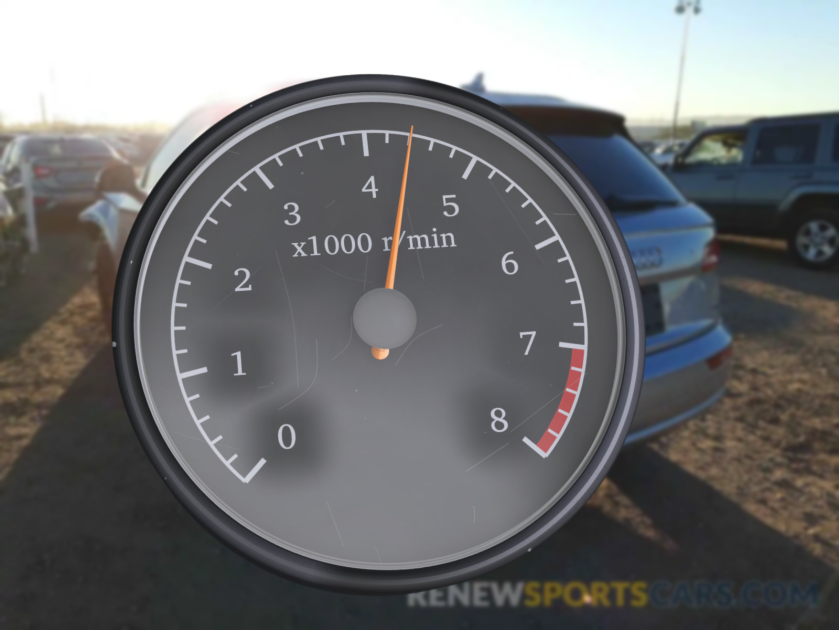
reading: {"value": 4400, "unit": "rpm"}
